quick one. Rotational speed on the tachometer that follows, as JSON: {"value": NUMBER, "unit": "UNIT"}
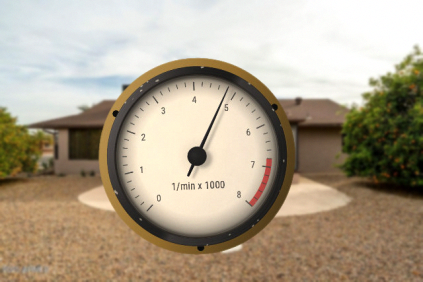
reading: {"value": 4800, "unit": "rpm"}
